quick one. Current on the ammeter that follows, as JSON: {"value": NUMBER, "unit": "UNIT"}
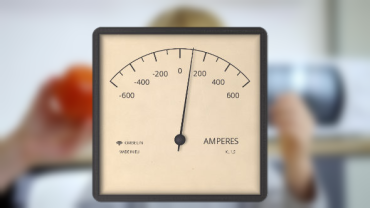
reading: {"value": 100, "unit": "A"}
